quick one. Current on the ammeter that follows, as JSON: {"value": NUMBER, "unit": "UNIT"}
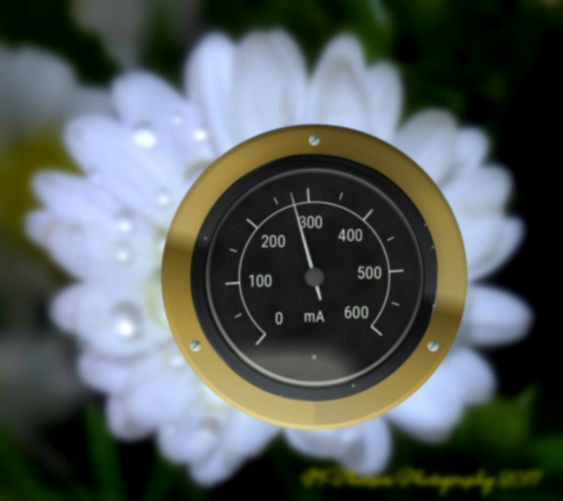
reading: {"value": 275, "unit": "mA"}
